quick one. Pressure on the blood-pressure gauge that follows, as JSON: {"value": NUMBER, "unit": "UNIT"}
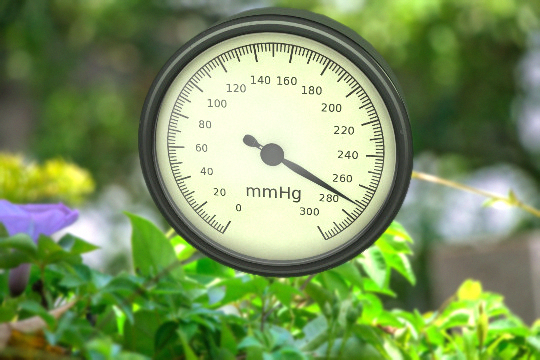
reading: {"value": 270, "unit": "mmHg"}
